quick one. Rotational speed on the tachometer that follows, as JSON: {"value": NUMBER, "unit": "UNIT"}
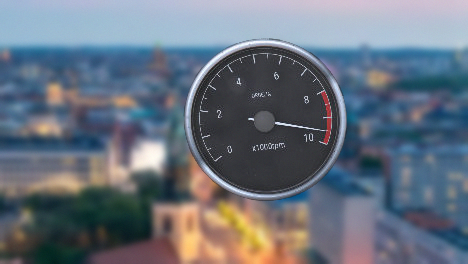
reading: {"value": 9500, "unit": "rpm"}
